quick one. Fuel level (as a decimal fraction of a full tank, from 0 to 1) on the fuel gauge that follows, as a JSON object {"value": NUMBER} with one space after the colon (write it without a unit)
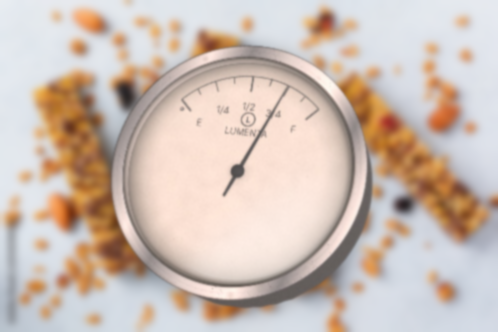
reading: {"value": 0.75}
